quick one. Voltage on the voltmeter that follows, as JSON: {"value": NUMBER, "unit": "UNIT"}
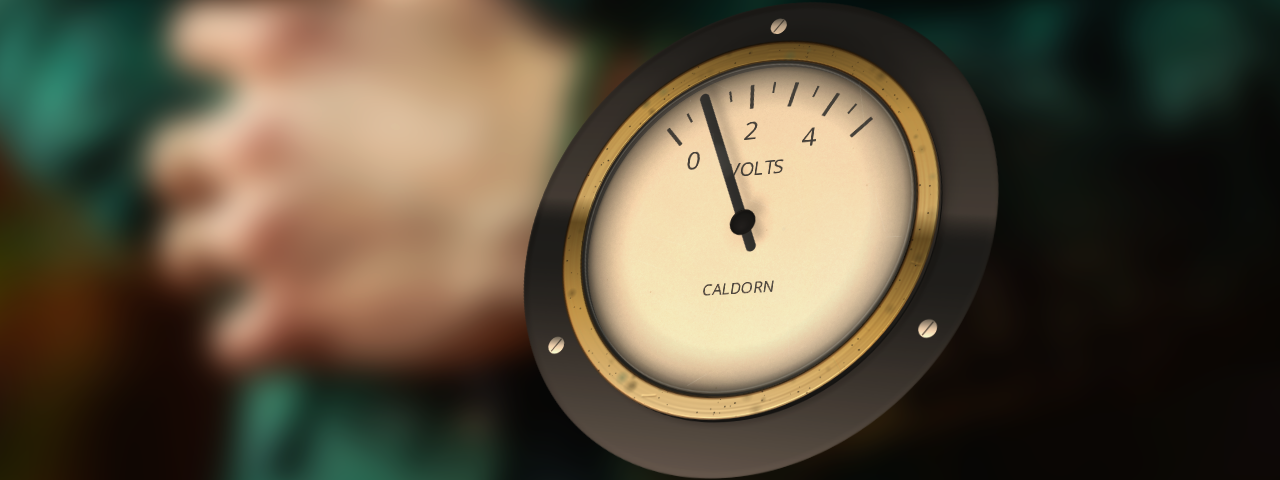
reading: {"value": 1, "unit": "V"}
